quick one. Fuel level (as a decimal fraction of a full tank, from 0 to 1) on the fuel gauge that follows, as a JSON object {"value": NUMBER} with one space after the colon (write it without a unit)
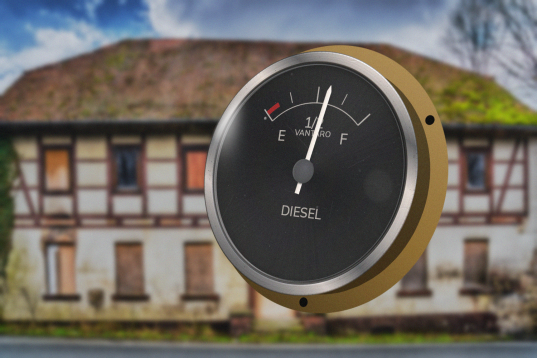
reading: {"value": 0.625}
